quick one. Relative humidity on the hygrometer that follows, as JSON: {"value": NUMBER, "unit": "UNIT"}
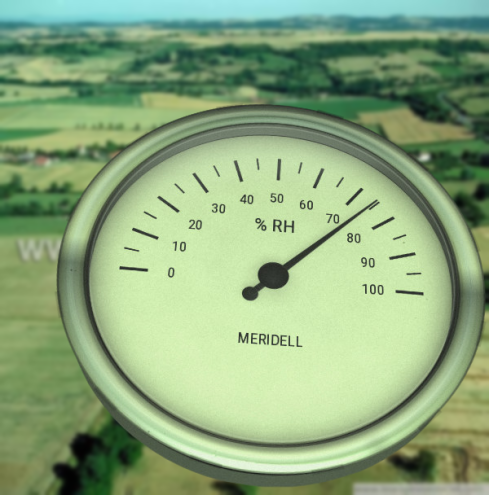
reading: {"value": 75, "unit": "%"}
